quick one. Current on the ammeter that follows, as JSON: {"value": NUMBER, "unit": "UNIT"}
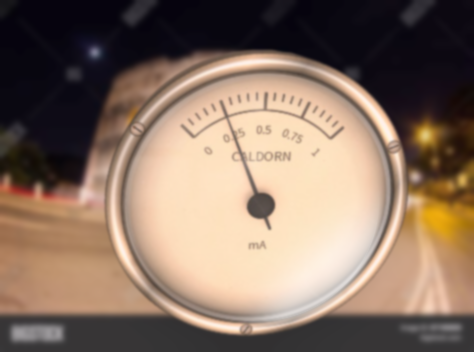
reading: {"value": 0.25, "unit": "mA"}
